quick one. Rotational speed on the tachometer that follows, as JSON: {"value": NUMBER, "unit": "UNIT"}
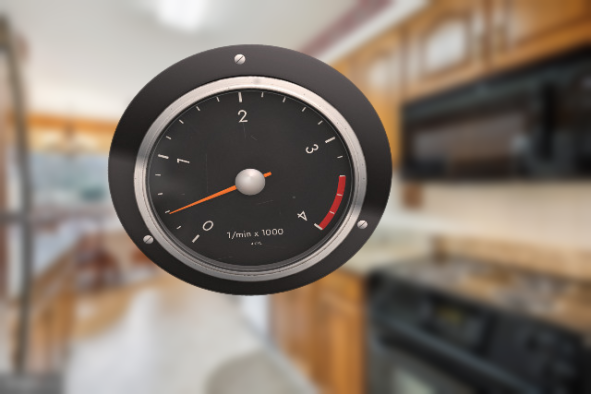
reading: {"value": 400, "unit": "rpm"}
